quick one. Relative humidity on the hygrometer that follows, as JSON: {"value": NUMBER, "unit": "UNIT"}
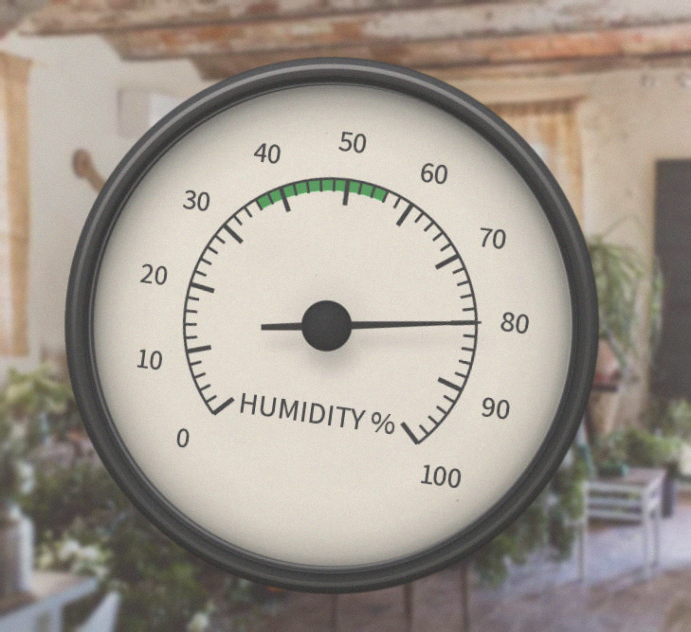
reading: {"value": 80, "unit": "%"}
